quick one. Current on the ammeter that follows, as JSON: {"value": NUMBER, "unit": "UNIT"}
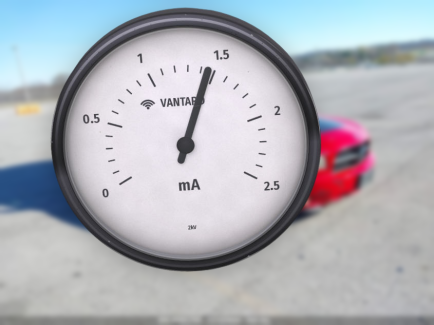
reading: {"value": 1.45, "unit": "mA"}
